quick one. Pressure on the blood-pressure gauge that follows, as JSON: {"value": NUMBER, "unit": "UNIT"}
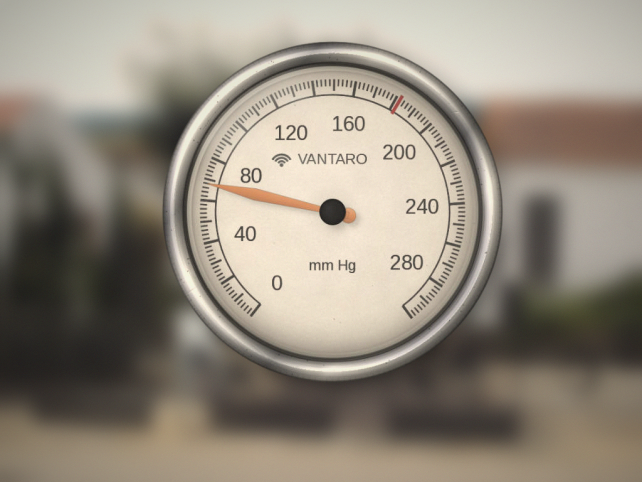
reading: {"value": 68, "unit": "mmHg"}
